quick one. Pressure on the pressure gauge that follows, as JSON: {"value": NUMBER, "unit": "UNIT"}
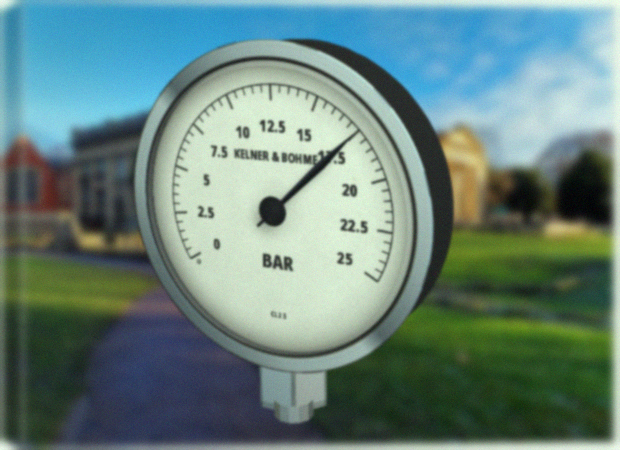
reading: {"value": 17.5, "unit": "bar"}
